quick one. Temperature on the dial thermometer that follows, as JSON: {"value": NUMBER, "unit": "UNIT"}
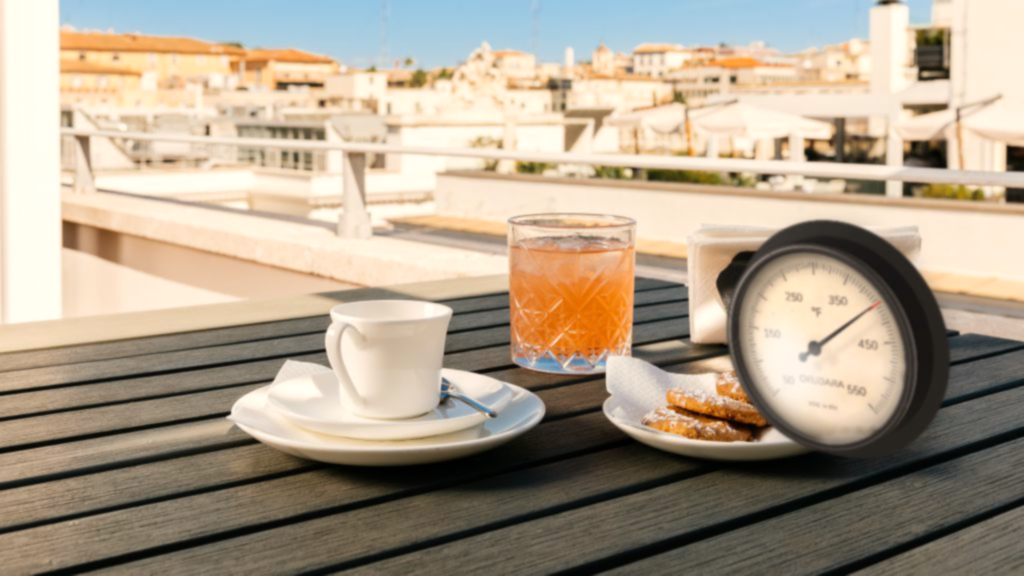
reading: {"value": 400, "unit": "°F"}
